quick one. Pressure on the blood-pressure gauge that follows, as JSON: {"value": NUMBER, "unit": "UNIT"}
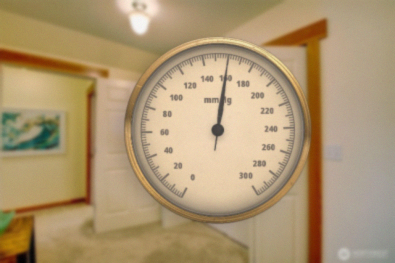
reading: {"value": 160, "unit": "mmHg"}
